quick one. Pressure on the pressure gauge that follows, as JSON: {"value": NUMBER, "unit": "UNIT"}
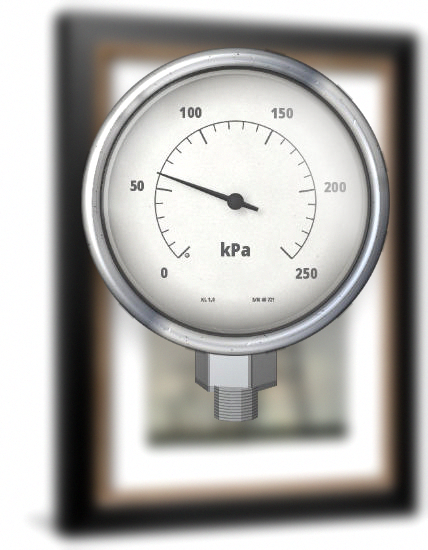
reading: {"value": 60, "unit": "kPa"}
